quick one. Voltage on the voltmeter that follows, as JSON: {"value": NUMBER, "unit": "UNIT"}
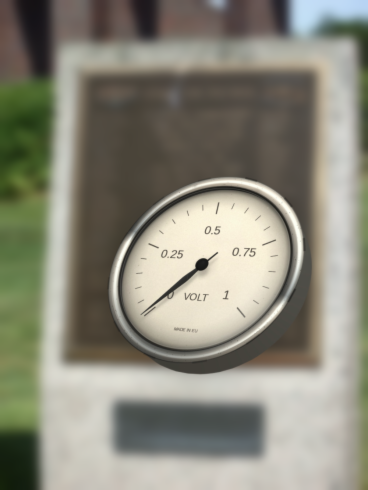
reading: {"value": 0, "unit": "V"}
